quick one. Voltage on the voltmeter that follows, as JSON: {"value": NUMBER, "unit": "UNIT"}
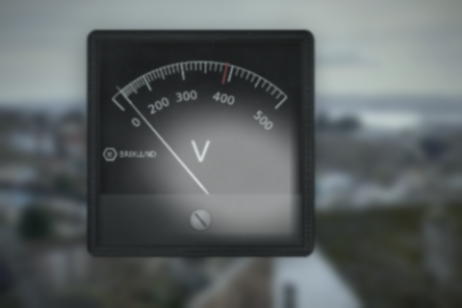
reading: {"value": 100, "unit": "V"}
